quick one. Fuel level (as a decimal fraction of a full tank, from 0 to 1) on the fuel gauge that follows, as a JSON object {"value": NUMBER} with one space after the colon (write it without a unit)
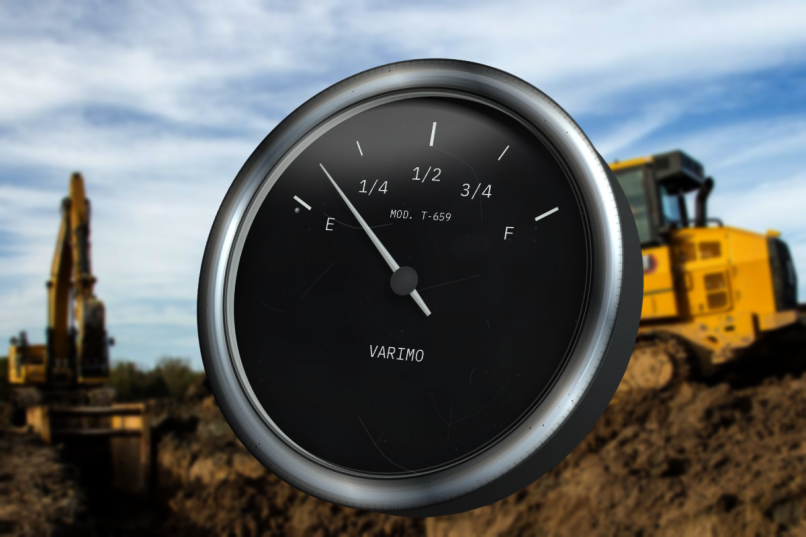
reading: {"value": 0.125}
